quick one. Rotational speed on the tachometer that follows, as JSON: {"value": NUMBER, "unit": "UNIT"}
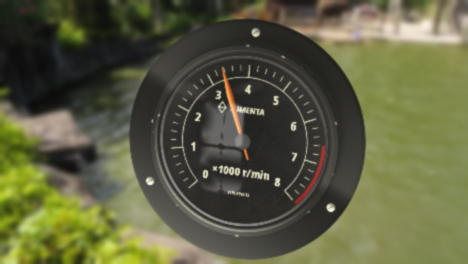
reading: {"value": 3400, "unit": "rpm"}
